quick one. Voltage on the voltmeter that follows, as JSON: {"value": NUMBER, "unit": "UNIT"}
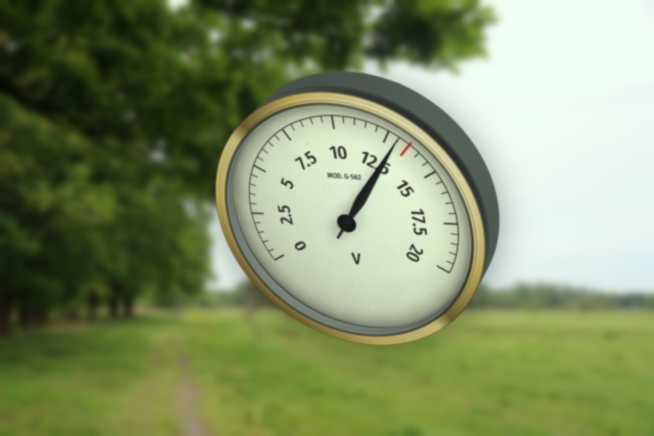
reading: {"value": 13, "unit": "V"}
